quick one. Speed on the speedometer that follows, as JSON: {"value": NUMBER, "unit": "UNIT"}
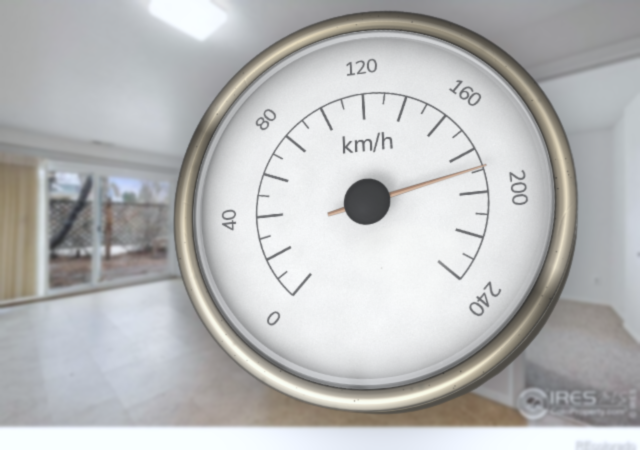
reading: {"value": 190, "unit": "km/h"}
